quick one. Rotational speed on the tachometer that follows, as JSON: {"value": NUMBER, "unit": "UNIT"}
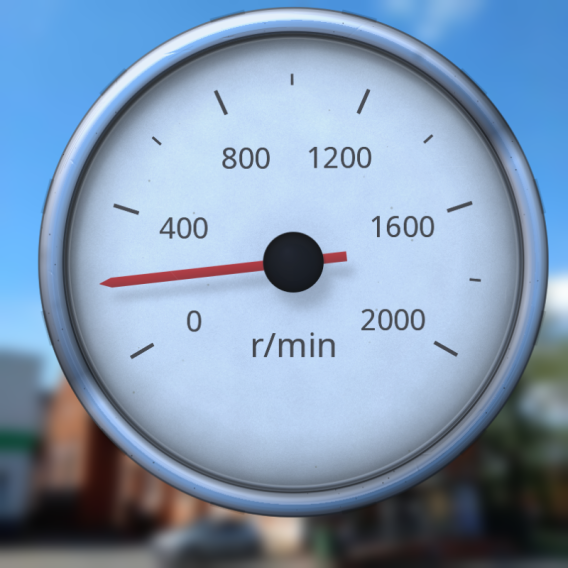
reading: {"value": 200, "unit": "rpm"}
